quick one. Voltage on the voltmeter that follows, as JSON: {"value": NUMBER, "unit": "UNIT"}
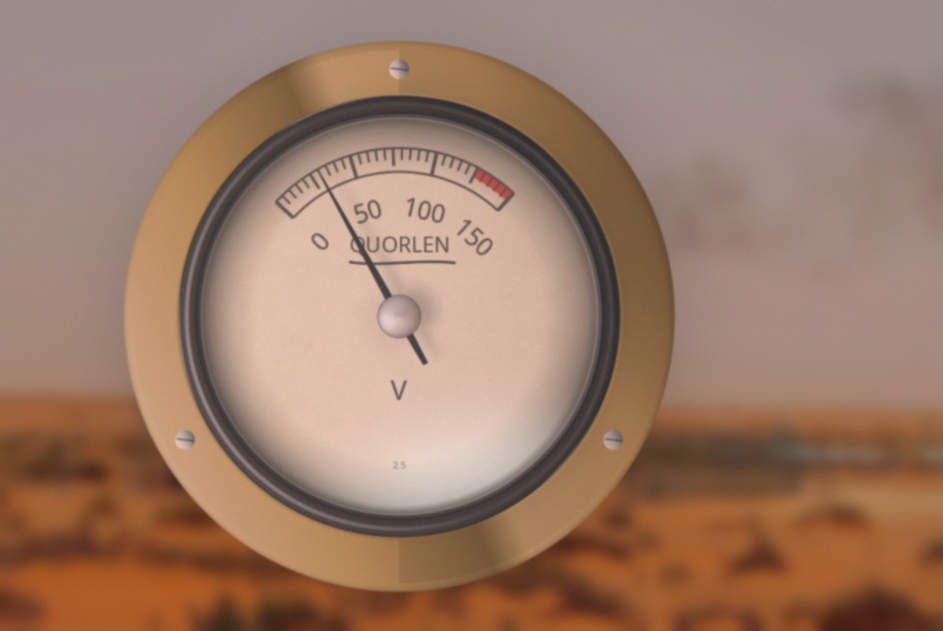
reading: {"value": 30, "unit": "V"}
